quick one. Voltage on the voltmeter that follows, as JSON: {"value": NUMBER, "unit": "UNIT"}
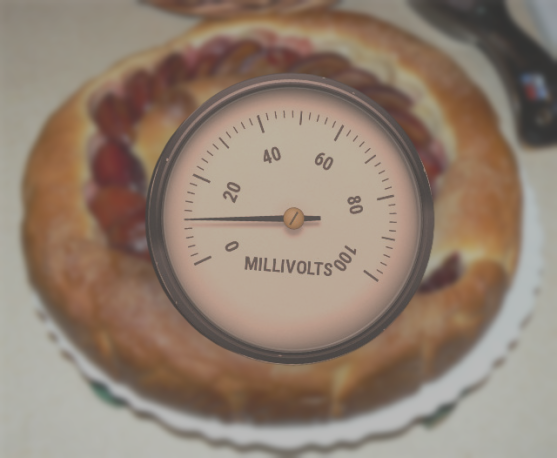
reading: {"value": 10, "unit": "mV"}
